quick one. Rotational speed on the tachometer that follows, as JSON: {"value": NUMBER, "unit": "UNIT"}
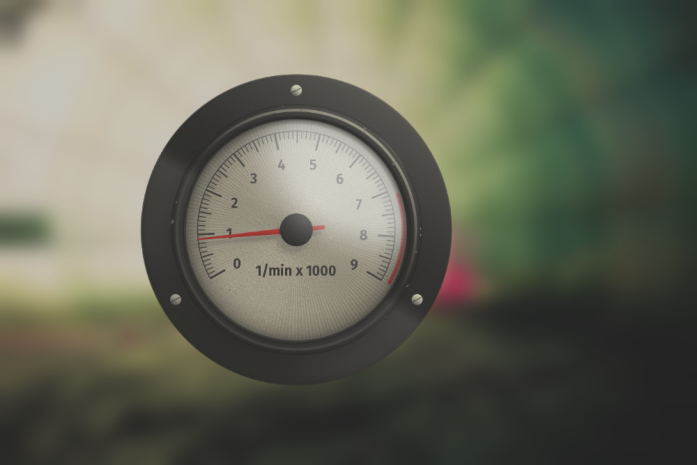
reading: {"value": 900, "unit": "rpm"}
